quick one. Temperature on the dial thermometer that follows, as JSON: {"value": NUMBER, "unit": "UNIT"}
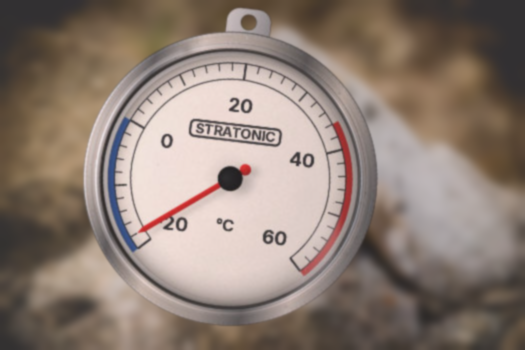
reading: {"value": -18, "unit": "°C"}
